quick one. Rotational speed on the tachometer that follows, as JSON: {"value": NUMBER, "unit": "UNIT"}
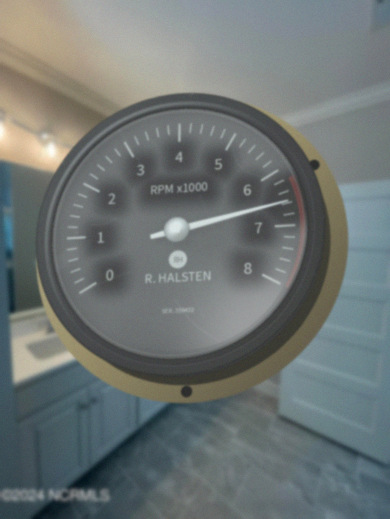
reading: {"value": 6600, "unit": "rpm"}
